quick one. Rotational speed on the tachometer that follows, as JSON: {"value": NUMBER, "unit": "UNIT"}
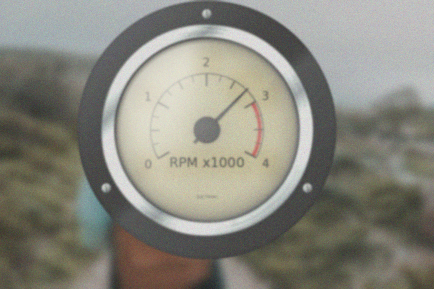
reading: {"value": 2750, "unit": "rpm"}
